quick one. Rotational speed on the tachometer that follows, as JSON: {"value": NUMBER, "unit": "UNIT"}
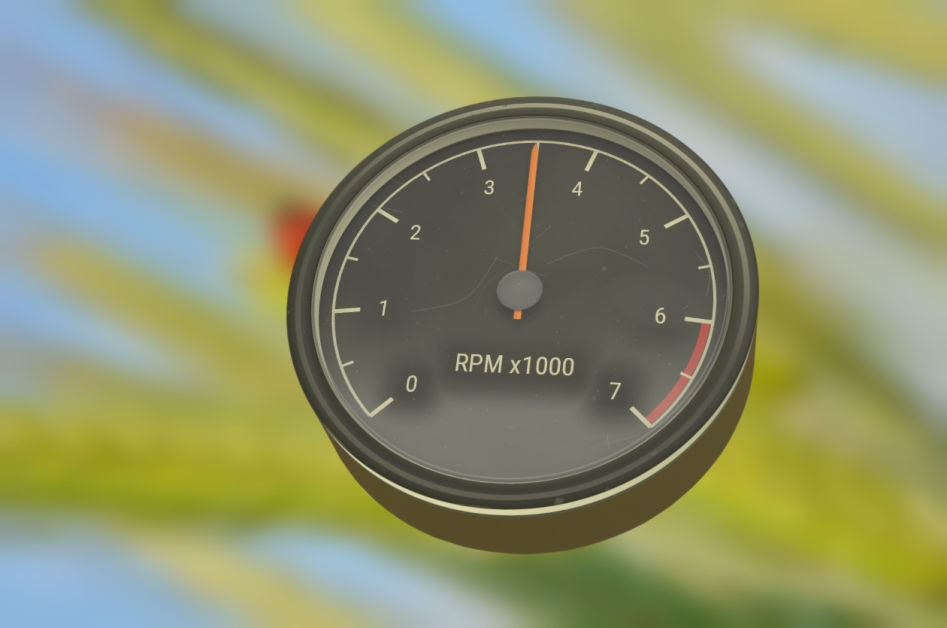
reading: {"value": 3500, "unit": "rpm"}
